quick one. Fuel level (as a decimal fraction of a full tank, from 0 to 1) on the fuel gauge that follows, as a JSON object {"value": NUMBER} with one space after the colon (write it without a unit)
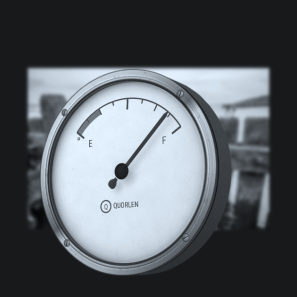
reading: {"value": 0.875}
